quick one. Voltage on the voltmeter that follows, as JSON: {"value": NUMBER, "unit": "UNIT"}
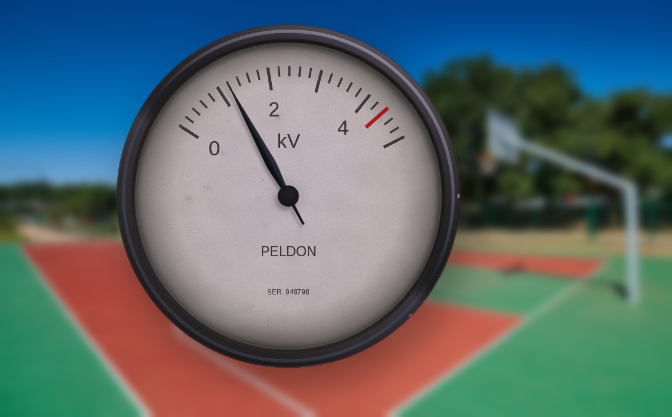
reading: {"value": 1.2, "unit": "kV"}
